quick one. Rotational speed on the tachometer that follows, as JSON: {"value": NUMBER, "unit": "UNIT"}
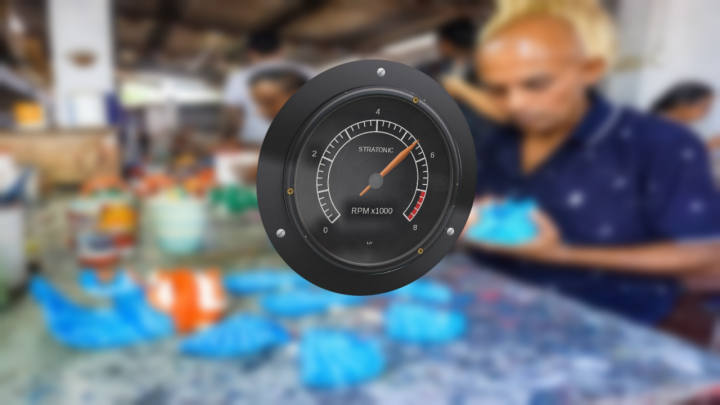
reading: {"value": 5400, "unit": "rpm"}
